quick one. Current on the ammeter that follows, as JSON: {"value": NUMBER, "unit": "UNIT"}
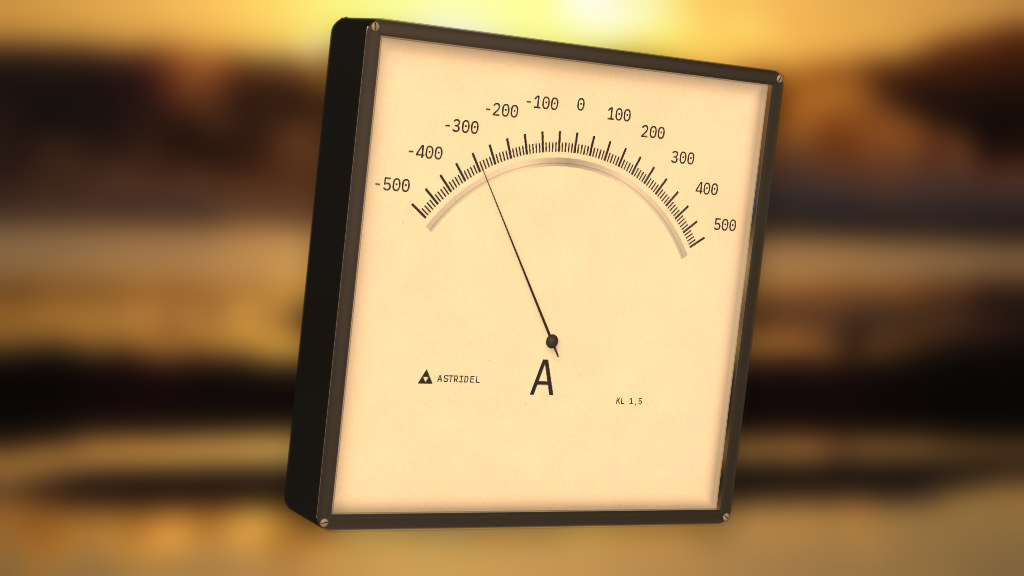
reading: {"value": -300, "unit": "A"}
